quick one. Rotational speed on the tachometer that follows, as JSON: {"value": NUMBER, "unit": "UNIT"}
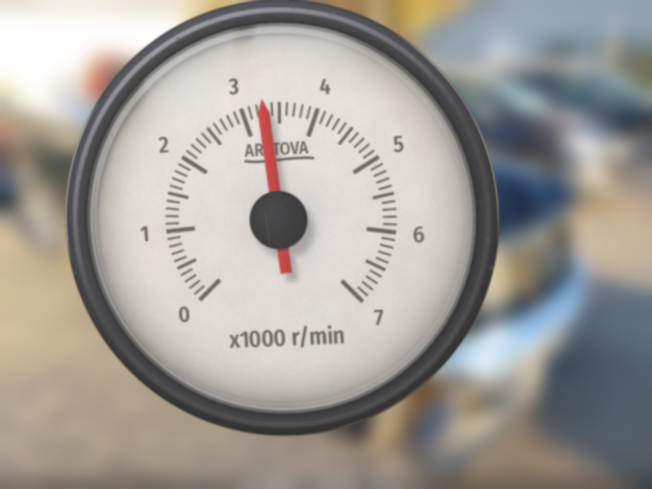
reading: {"value": 3300, "unit": "rpm"}
